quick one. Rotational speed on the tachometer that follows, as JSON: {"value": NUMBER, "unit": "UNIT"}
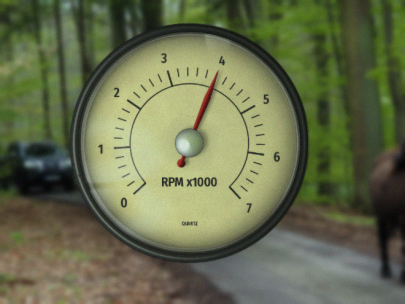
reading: {"value": 4000, "unit": "rpm"}
